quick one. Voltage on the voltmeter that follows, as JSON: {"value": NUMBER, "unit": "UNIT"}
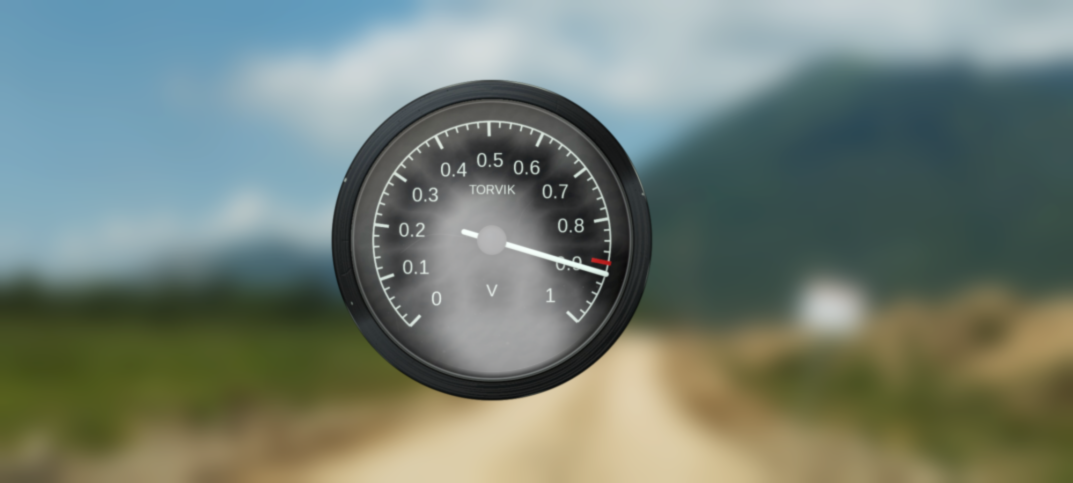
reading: {"value": 0.9, "unit": "V"}
